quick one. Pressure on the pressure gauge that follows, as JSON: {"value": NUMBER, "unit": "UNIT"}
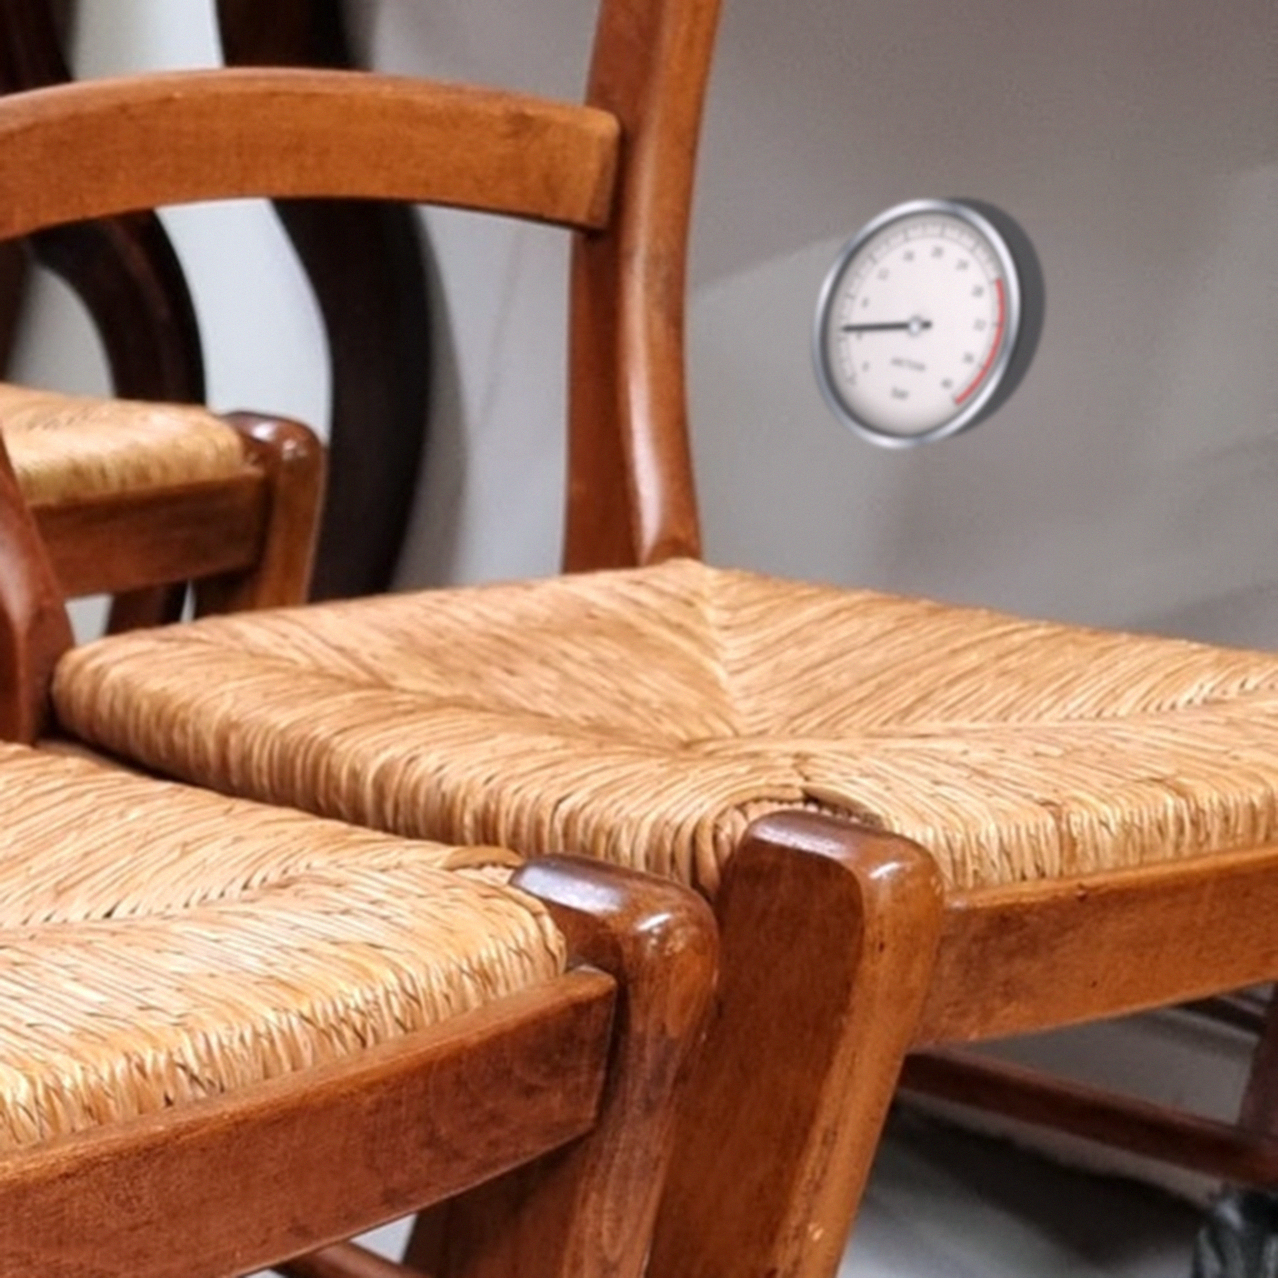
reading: {"value": 5, "unit": "bar"}
